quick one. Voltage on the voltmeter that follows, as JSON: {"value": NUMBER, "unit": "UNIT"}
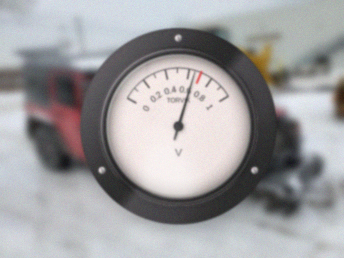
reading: {"value": 0.65, "unit": "V"}
